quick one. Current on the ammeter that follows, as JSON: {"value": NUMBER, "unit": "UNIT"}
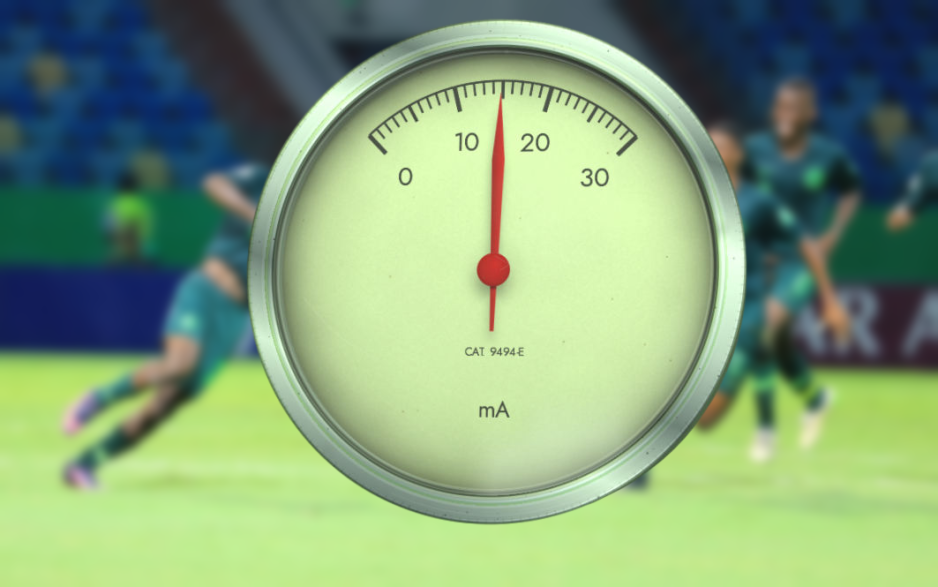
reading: {"value": 15, "unit": "mA"}
